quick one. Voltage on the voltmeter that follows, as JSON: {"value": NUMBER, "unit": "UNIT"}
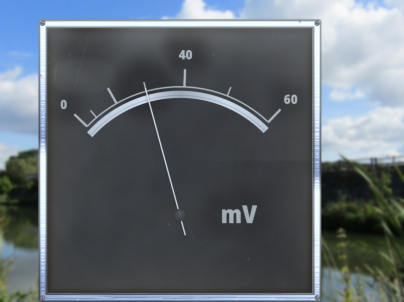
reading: {"value": 30, "unit": "mV"}
